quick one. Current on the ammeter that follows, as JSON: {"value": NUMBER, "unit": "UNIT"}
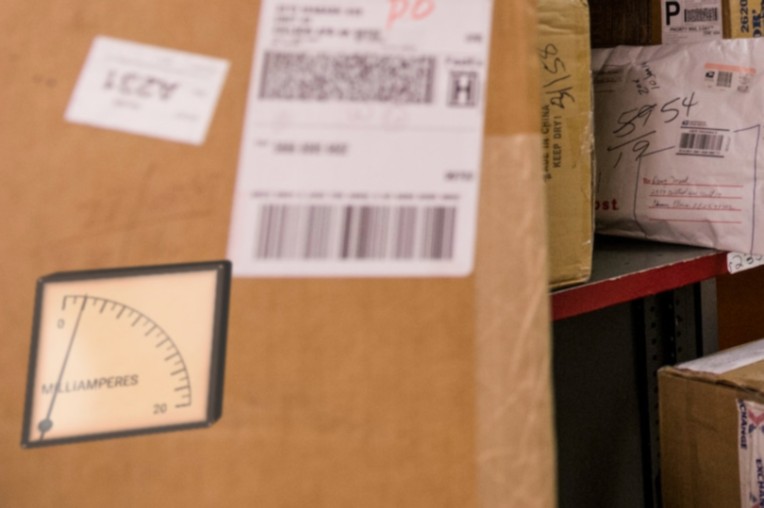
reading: {"value": 2, "unit": "mA"}
